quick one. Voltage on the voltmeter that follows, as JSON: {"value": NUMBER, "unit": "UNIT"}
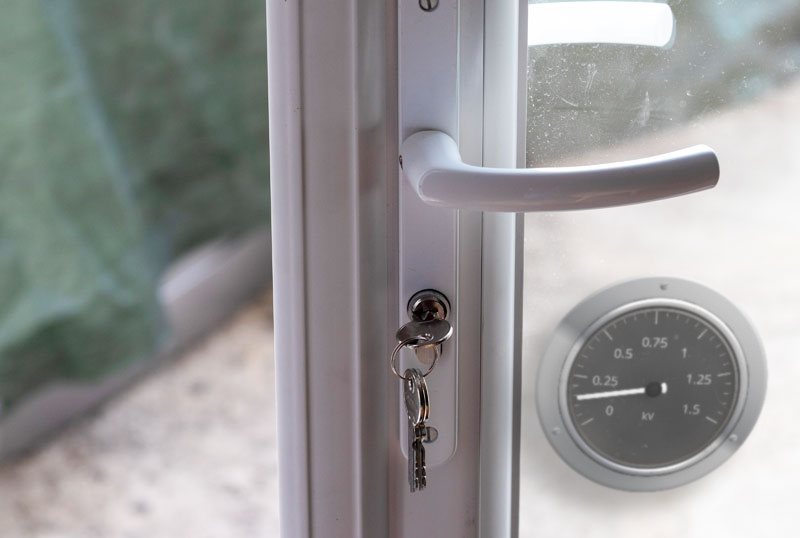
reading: {"value": 0.15, "unit": "kV"}
